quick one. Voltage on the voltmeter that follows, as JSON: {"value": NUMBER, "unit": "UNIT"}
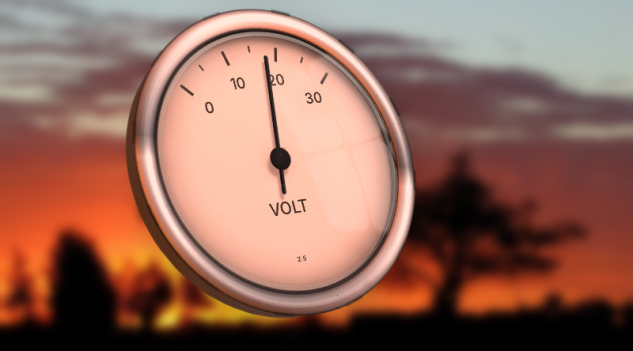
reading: {"value": 17.5, "unit": "V"}
